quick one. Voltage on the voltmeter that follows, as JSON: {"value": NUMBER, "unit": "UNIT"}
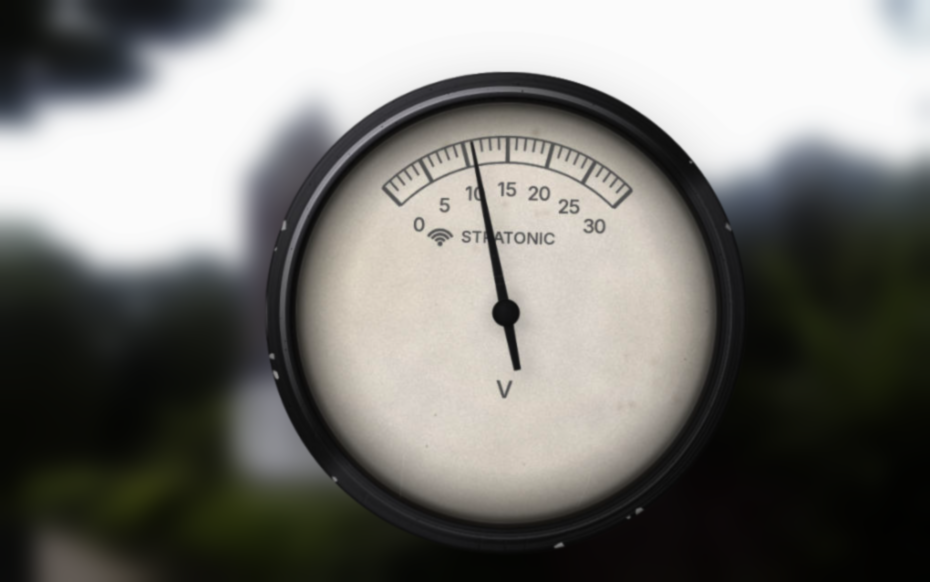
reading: {"value": 11, "unit": "V"}
